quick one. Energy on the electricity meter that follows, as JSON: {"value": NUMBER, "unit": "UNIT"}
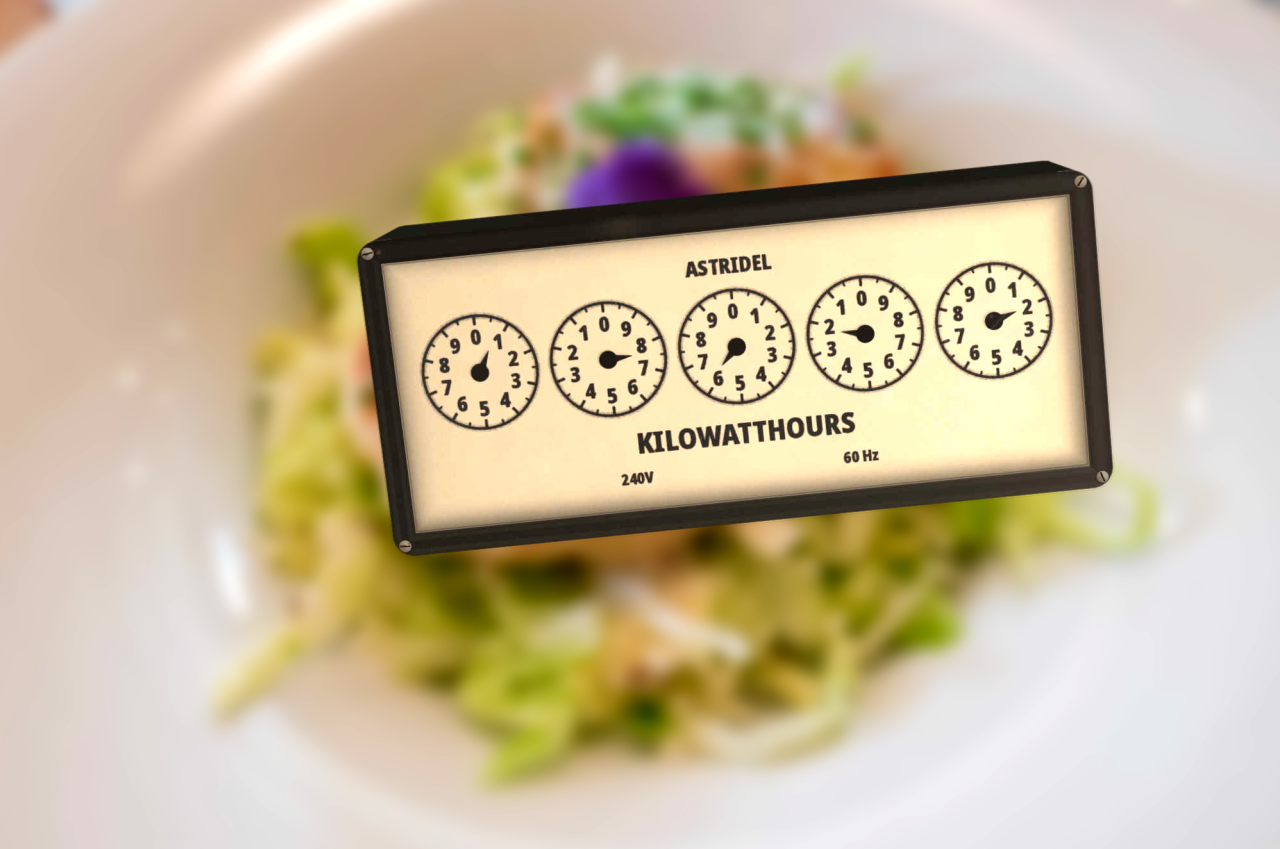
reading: {"value": 7622, "unit": "kWh"}
